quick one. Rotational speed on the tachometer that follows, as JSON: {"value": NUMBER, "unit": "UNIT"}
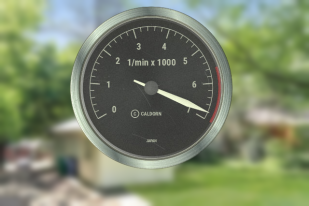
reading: {"value": 6800, "unit": "rpm"}
